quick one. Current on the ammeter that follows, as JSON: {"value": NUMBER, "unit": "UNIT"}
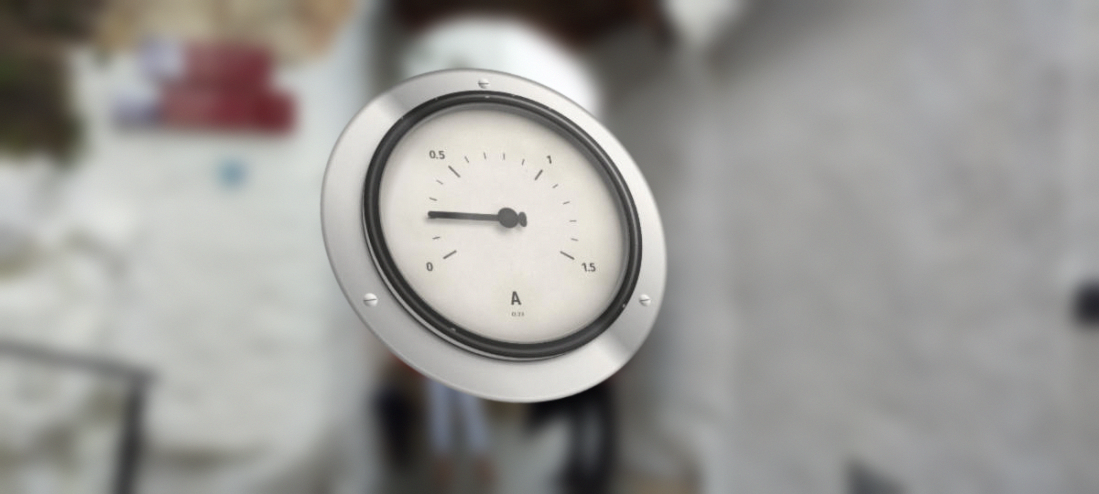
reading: {"value": 0.2, "unit": "A"}
